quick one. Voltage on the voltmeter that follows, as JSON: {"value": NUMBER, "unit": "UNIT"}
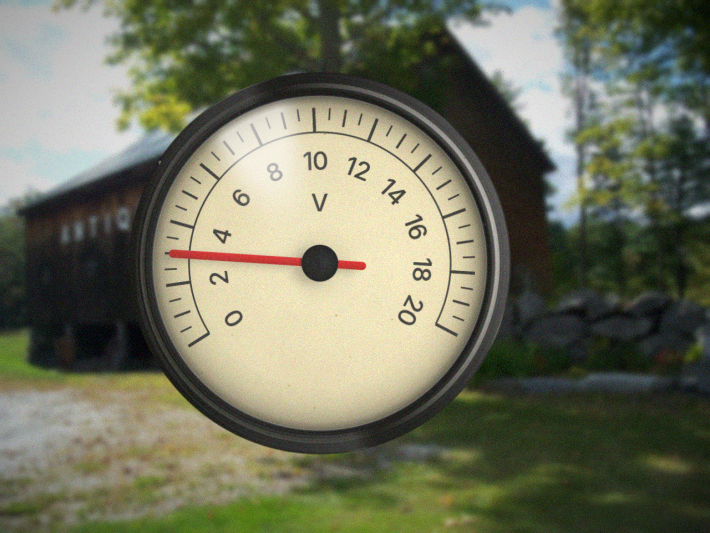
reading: {"value": 3, "unit": "V"}
